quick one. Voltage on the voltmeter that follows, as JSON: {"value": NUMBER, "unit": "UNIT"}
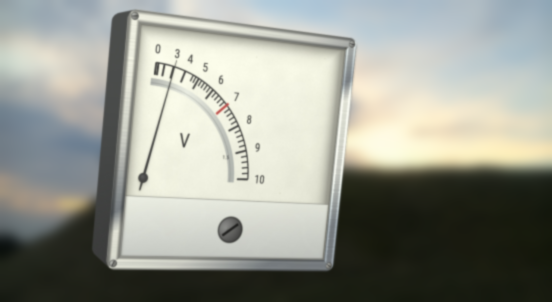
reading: {"value": 3, "unit": "V"}
